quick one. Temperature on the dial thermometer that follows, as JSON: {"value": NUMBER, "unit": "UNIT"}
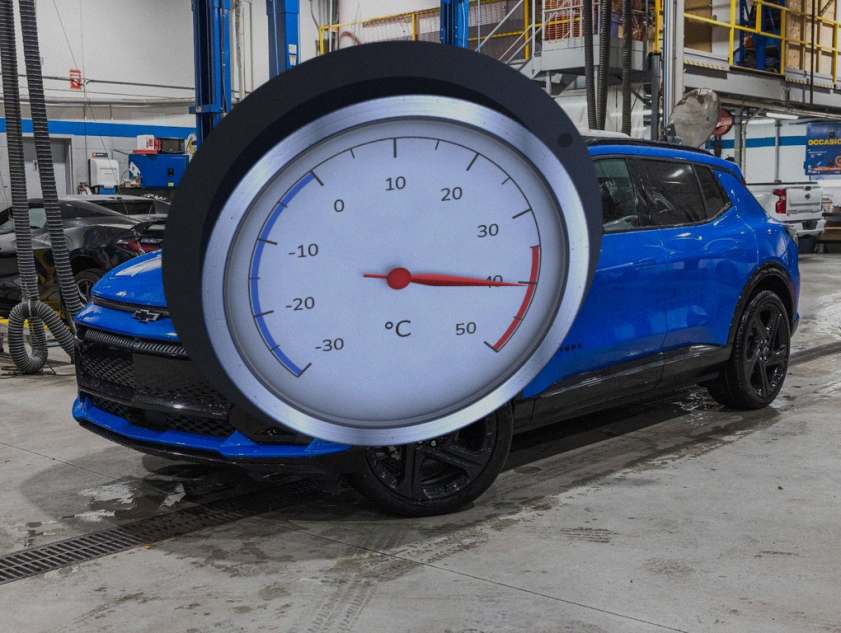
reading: {"value": 40, "unit": "°C"}
